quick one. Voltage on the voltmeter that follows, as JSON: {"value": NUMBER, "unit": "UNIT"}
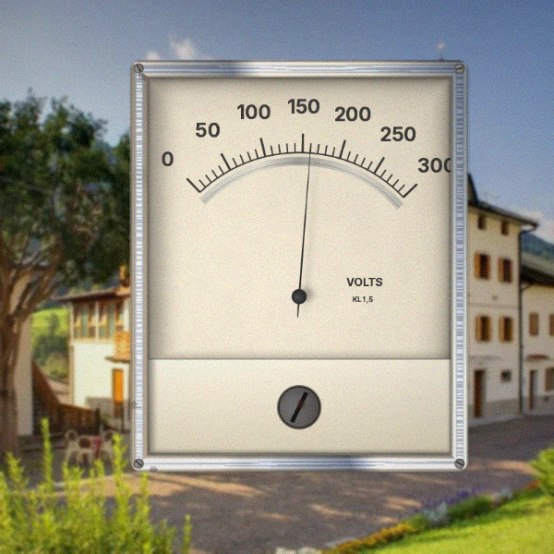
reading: {"value": 160, "unit": "V"}
